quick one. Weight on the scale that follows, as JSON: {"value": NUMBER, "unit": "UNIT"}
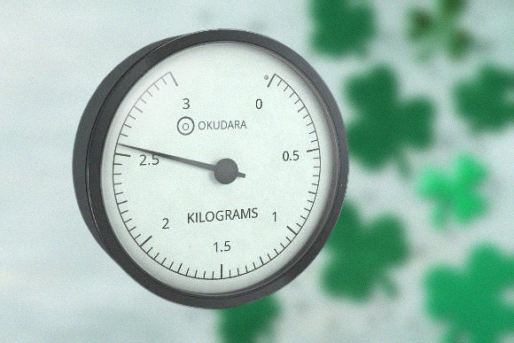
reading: {"value": 2.55, "unit": "kg"}
